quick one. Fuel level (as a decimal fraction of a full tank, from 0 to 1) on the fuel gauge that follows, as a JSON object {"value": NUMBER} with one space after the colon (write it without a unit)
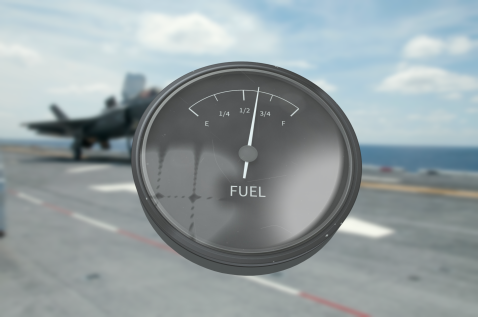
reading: {"value": 0.625}
